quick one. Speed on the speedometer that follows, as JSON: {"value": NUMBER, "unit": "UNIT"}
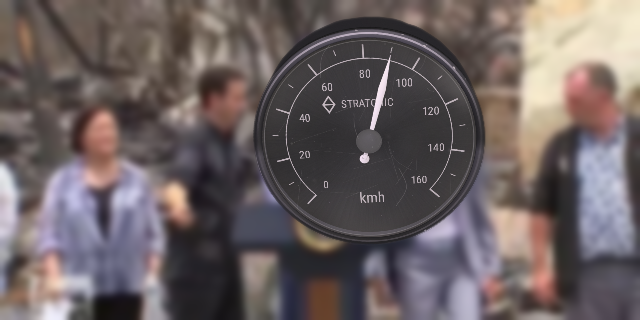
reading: {"value": 90, "unit": "km/h"}
